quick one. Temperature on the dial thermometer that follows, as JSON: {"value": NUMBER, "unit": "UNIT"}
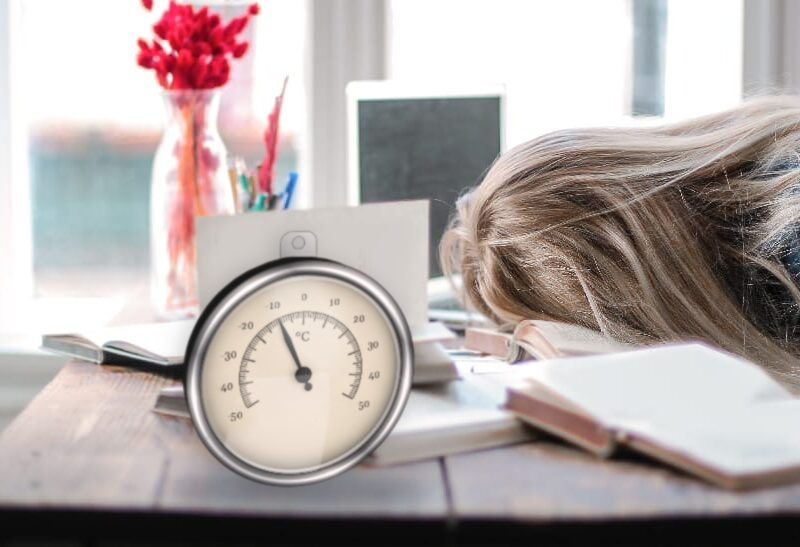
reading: {"value": -10, "unit": "°C"}
